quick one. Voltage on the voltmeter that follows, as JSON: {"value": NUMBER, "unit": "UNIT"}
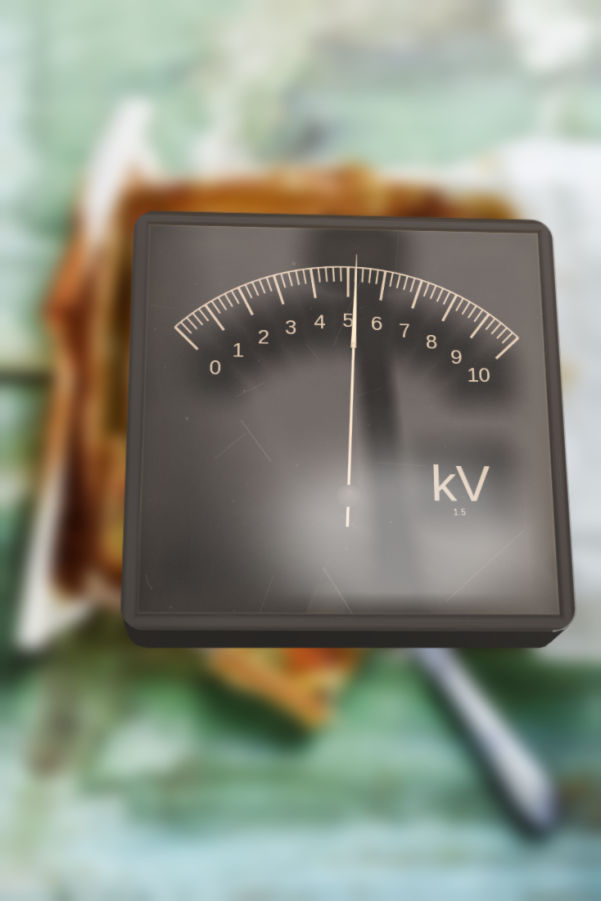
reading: {"value": 5.2, "unit": "kV"}
